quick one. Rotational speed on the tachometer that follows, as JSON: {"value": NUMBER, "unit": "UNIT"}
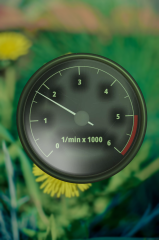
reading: {"value": 1750, "unit": "rpm"}
